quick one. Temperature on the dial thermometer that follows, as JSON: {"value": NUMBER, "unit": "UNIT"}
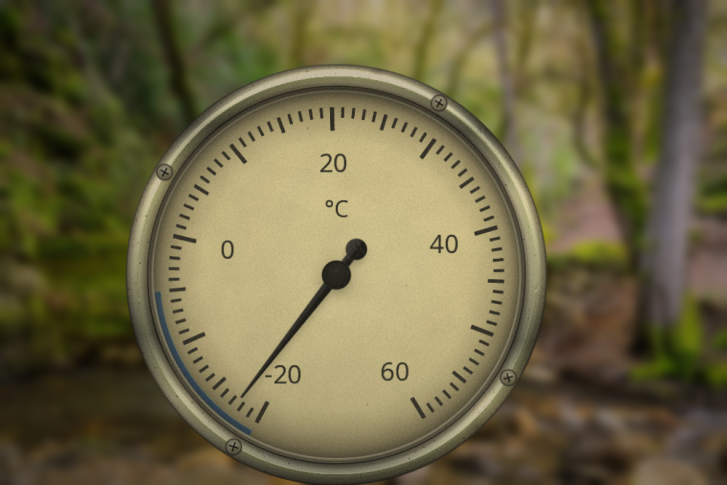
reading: {"value": -17.5, "unit": "°C"}
